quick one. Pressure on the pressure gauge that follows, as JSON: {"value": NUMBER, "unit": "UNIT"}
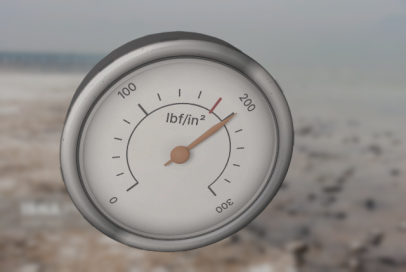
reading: {"value": 200, "unit": "psi"}
